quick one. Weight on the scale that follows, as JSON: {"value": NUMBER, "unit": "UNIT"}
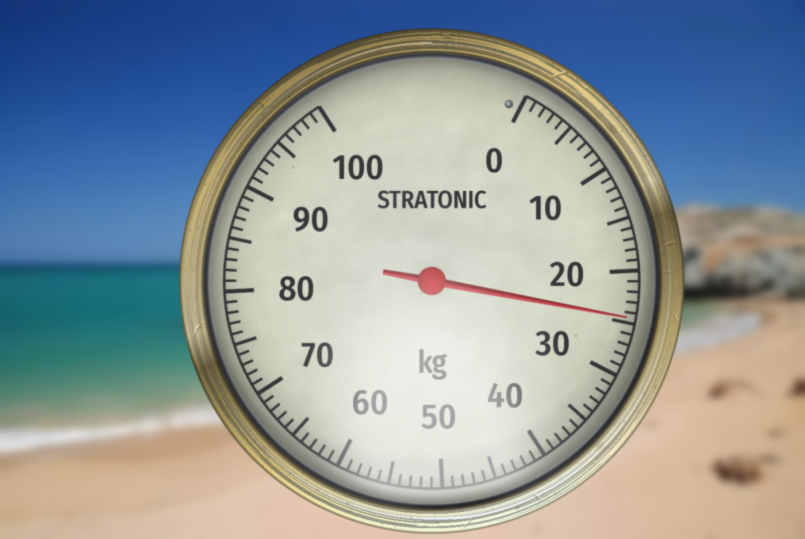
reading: {"value": 24.5, "unit": "kg"}
